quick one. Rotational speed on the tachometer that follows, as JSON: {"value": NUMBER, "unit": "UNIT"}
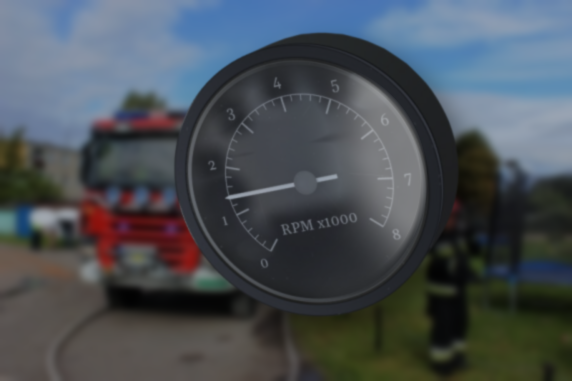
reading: {"value": 1400, "unit": "rpm"}
